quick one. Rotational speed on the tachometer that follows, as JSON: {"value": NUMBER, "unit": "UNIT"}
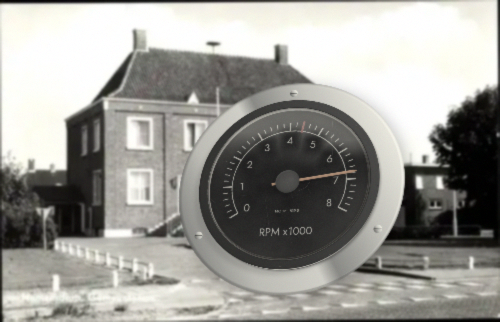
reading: {"value": 6800, "unit": "rpm"}
